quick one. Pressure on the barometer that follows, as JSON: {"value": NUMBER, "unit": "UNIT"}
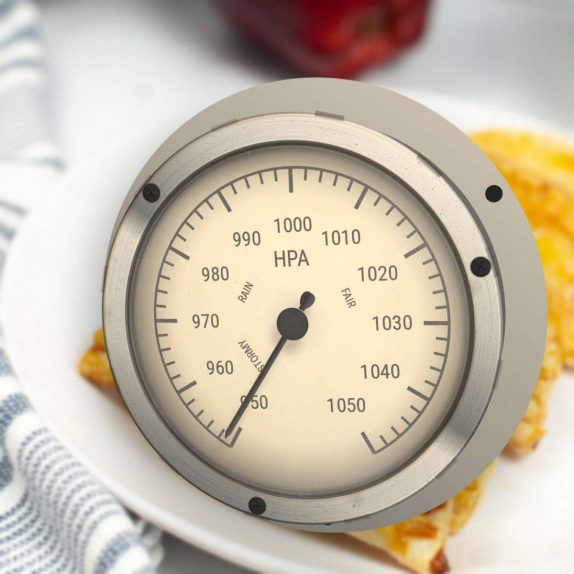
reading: {"value": 951, "unit": "hPa"}
